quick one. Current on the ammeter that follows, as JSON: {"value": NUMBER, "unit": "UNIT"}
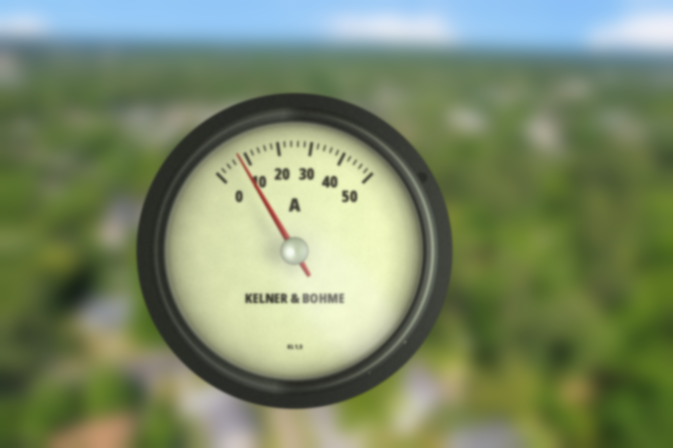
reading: {"value": 8, "unit": "A"}
